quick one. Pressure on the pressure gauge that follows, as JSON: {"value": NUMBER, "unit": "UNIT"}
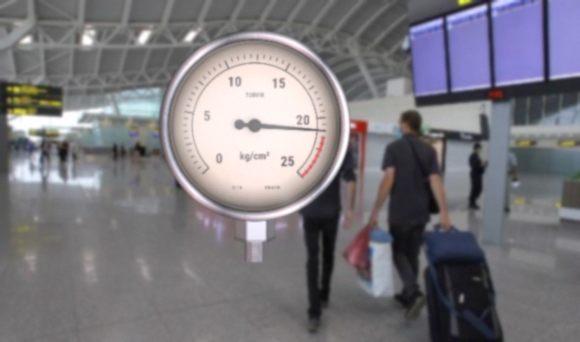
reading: {"value": 21, "unit": "kg/cm²"}
